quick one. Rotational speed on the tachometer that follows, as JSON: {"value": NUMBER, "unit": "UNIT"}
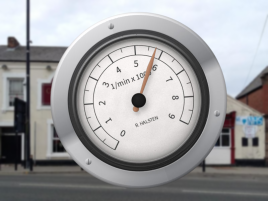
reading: {"value": 5750, "unit": "rpm"}
